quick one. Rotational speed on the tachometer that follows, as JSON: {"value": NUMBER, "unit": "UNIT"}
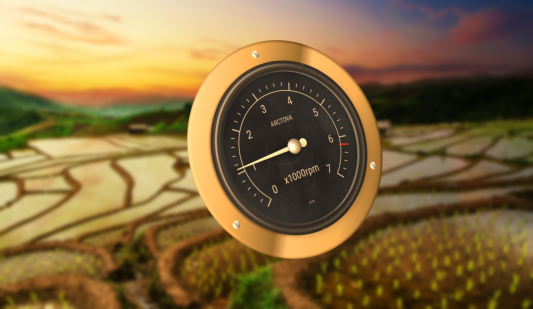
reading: {"value": 1100, "unit": "rpm"}
